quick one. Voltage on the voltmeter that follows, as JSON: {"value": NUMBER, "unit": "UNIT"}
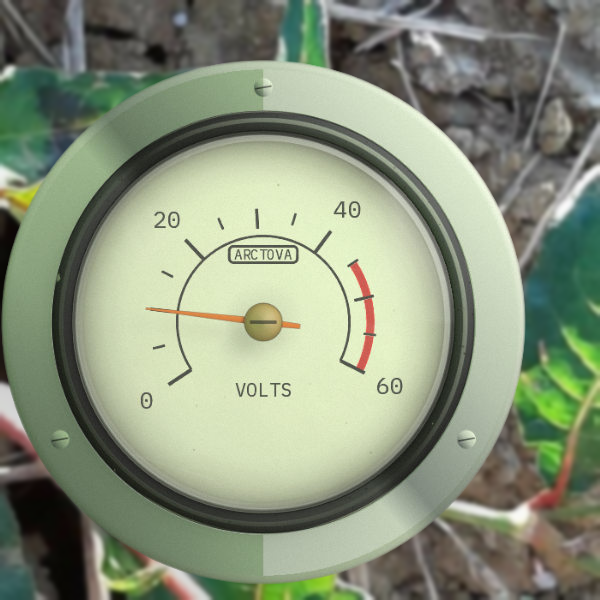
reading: {"value": 10, "unit": "V"}
